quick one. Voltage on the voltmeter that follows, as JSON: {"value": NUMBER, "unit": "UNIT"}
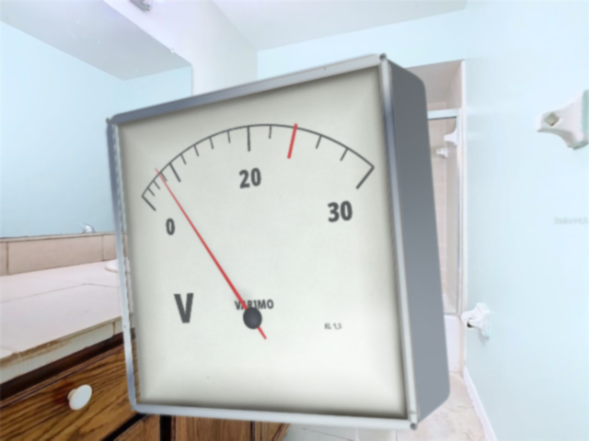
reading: {"value": 8, "unit": "V"}
